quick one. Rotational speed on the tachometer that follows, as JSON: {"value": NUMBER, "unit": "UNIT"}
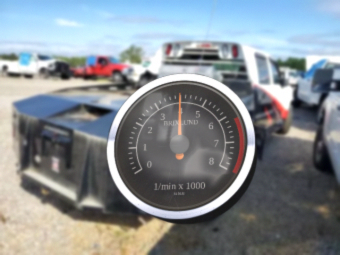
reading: {"value": 4000, "unit": "rpm"}
